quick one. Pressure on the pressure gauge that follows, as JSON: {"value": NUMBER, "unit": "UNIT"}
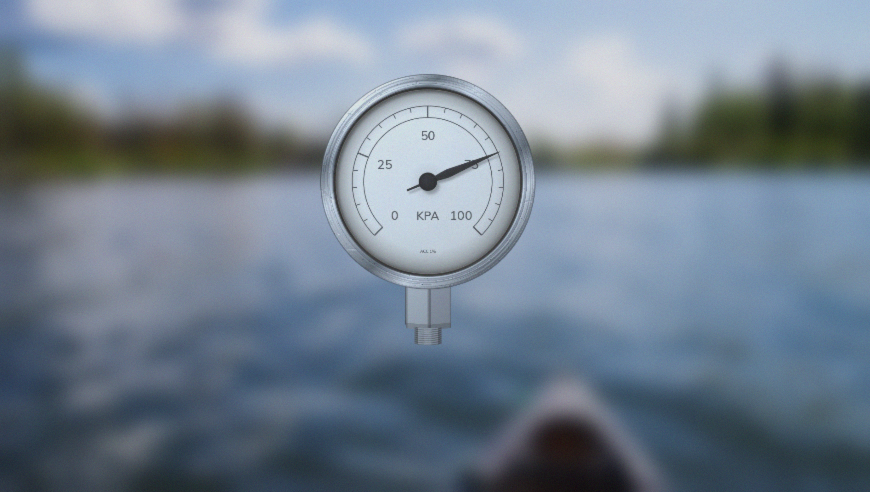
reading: {"value": 75, "unit": "kPa"}
